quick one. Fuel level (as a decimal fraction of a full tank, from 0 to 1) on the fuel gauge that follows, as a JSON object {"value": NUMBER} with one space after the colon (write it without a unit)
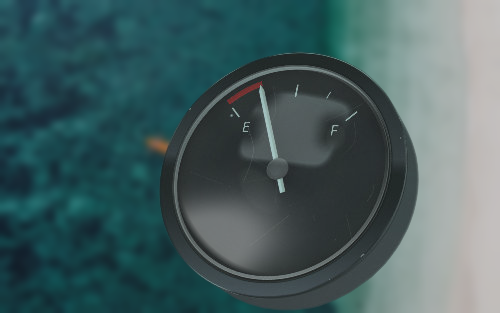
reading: {"value": 0.25}
